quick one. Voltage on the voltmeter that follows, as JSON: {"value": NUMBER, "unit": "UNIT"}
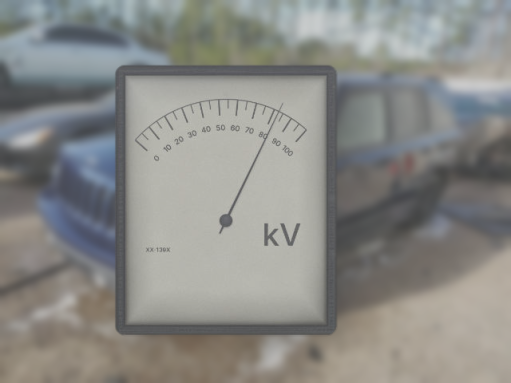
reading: {"value": 82.5, "unit": "kV"}
